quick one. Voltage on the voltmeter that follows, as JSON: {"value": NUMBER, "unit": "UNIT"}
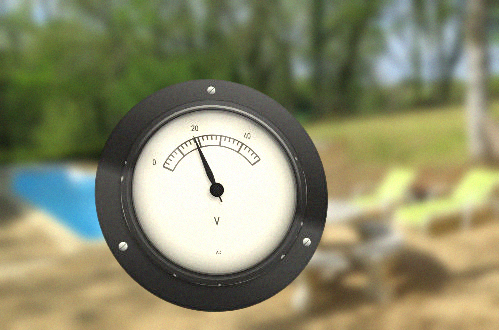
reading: {"value": 18, "unit": "V"}
